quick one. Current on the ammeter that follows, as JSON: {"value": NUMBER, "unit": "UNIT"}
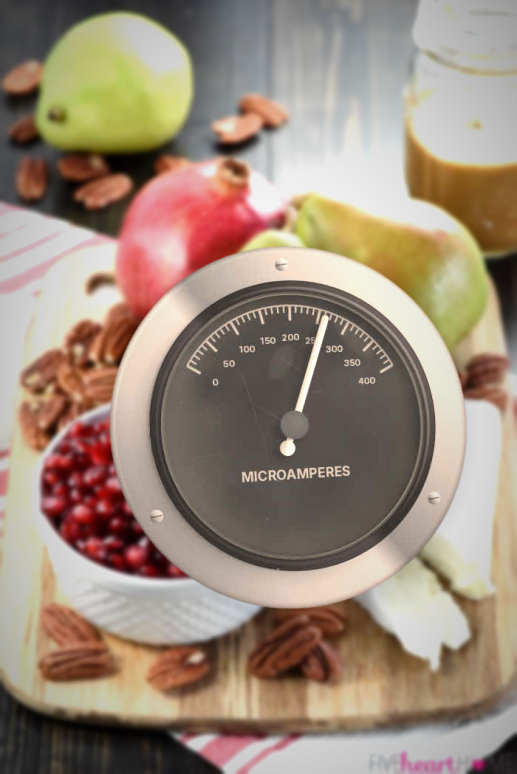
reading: {"value": 260, "unit": "µA"}
